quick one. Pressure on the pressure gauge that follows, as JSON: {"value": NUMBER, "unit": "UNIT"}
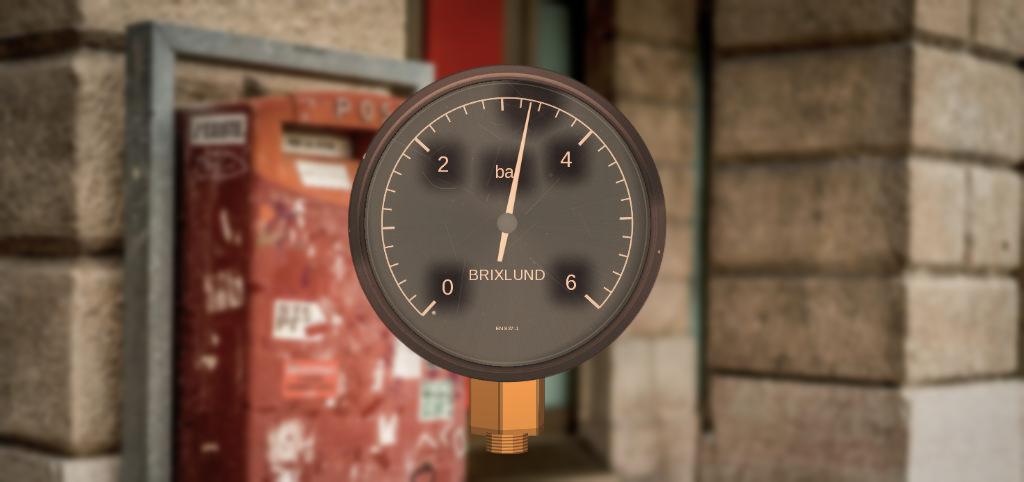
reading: {"value": 3.3, "unit": "bar"}
